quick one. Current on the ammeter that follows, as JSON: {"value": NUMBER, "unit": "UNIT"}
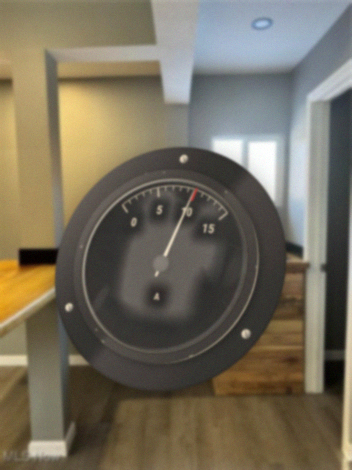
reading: {"value": 10, "unit": "A"}
